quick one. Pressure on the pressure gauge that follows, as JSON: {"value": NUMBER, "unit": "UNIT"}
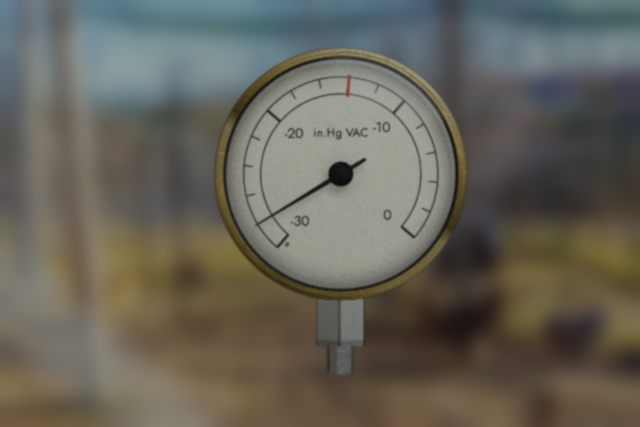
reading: {"value": -28, "unit": "inHg"}
